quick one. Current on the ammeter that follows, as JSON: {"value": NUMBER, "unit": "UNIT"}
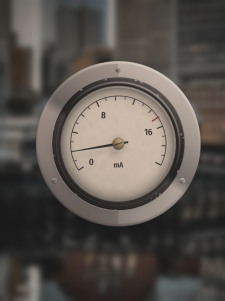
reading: {"value": 2, "unit": "mA"}
